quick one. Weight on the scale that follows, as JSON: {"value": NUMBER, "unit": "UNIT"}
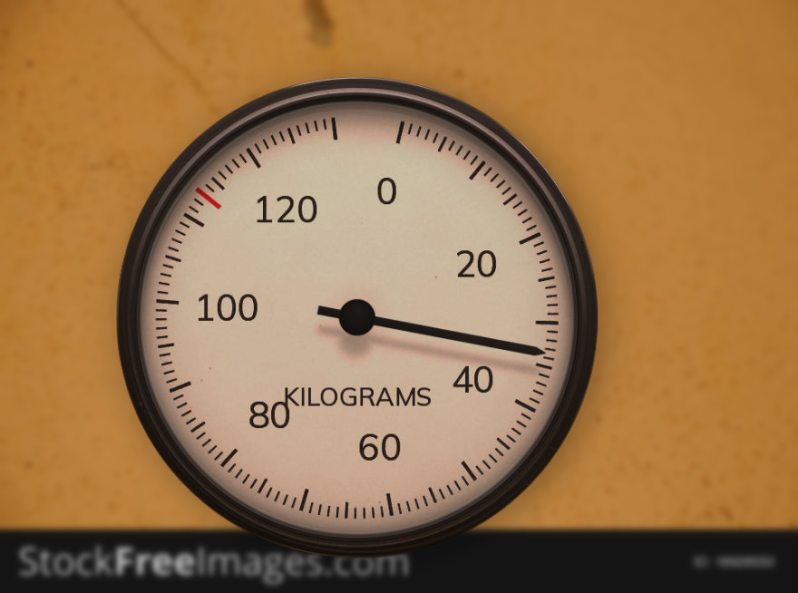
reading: {"value": 33.5, "unit": "kg"}
